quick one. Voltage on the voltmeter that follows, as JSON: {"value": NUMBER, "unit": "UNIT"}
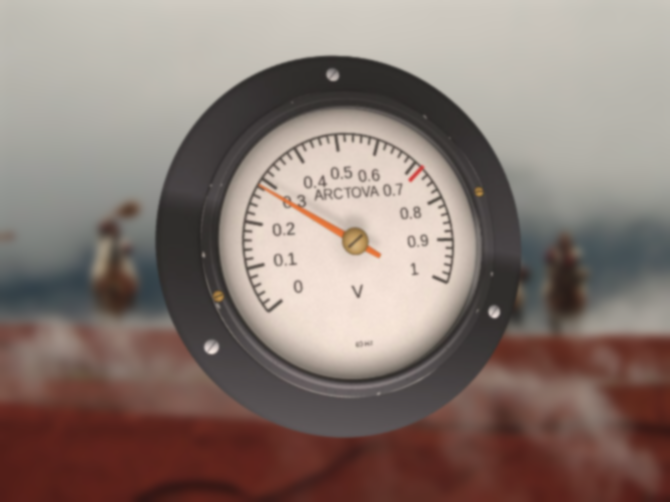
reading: {"value": 0.28, "unit": "V"}
